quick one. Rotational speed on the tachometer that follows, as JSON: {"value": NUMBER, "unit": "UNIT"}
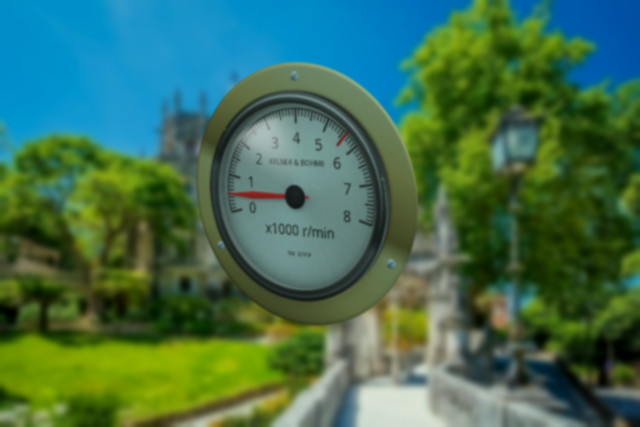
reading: {"value": 500, "unit": "rpm"}
